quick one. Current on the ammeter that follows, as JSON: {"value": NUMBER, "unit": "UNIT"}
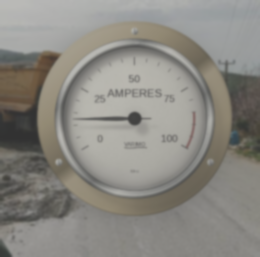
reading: {"value": 12.5, "unit": "A"}
